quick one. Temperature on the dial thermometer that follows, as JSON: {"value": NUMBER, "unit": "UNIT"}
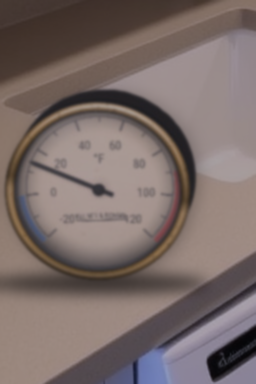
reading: {"value": 15, "unit": "°F"}
